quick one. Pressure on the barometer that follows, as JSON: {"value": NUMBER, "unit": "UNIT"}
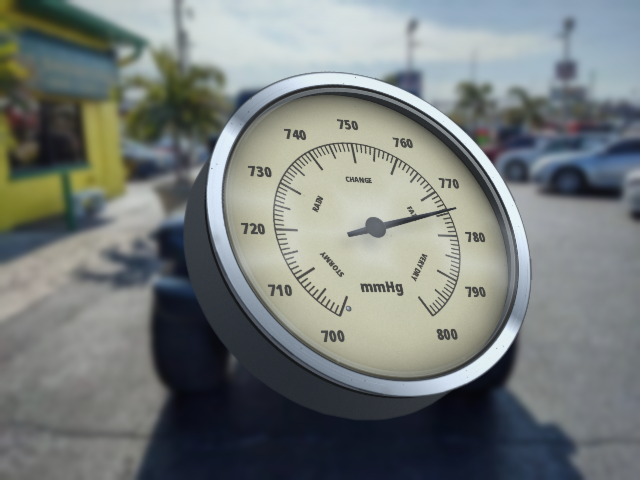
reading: {"value": 775, "unit": "mmHg"}
